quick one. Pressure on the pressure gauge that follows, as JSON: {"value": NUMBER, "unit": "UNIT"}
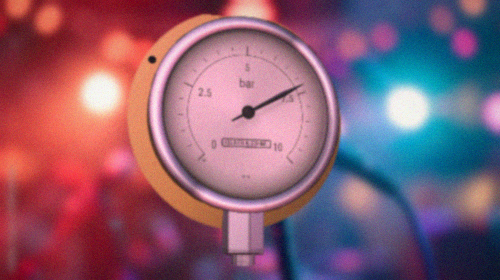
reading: {"value": 7.25, "unit": "bar"}
